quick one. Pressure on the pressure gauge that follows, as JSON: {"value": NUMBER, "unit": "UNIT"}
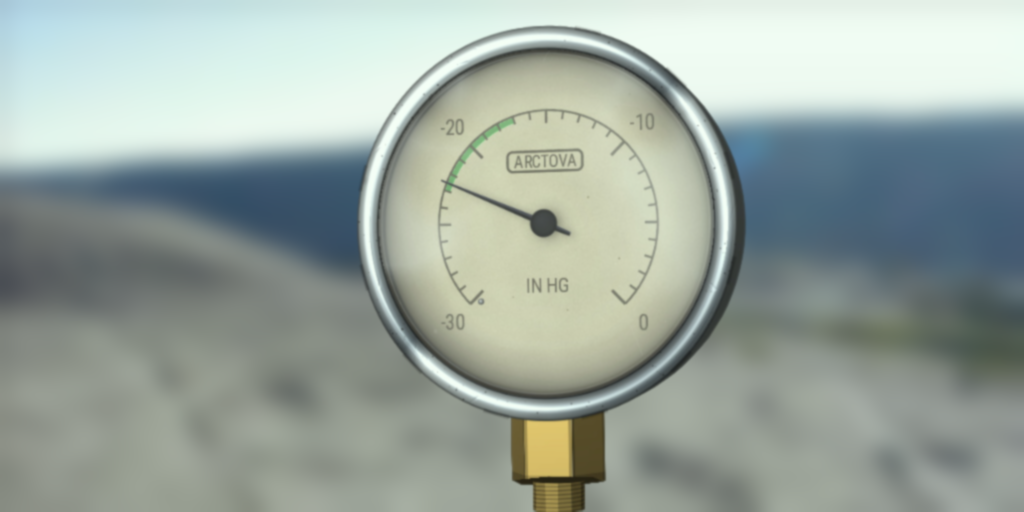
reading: {"value": -22.5, "unit": "inHg"}
